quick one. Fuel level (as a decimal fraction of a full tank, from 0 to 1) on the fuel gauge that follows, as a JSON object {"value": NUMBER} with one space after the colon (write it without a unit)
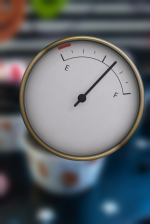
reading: {"value": 0.625}
